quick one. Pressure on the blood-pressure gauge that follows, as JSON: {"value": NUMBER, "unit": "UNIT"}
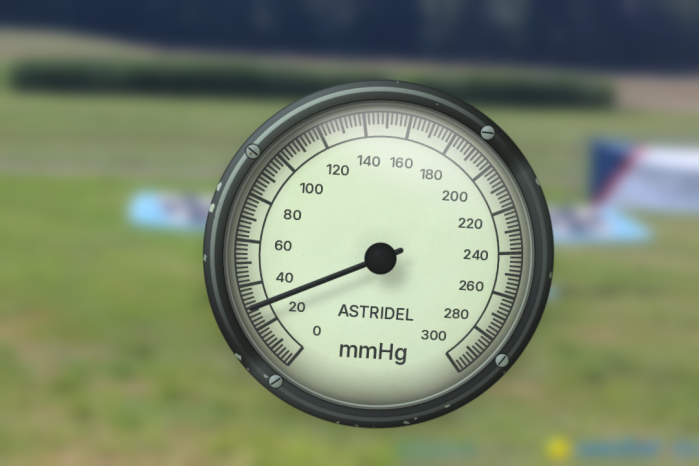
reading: {"value": 30, "unit": "mmHg"}
